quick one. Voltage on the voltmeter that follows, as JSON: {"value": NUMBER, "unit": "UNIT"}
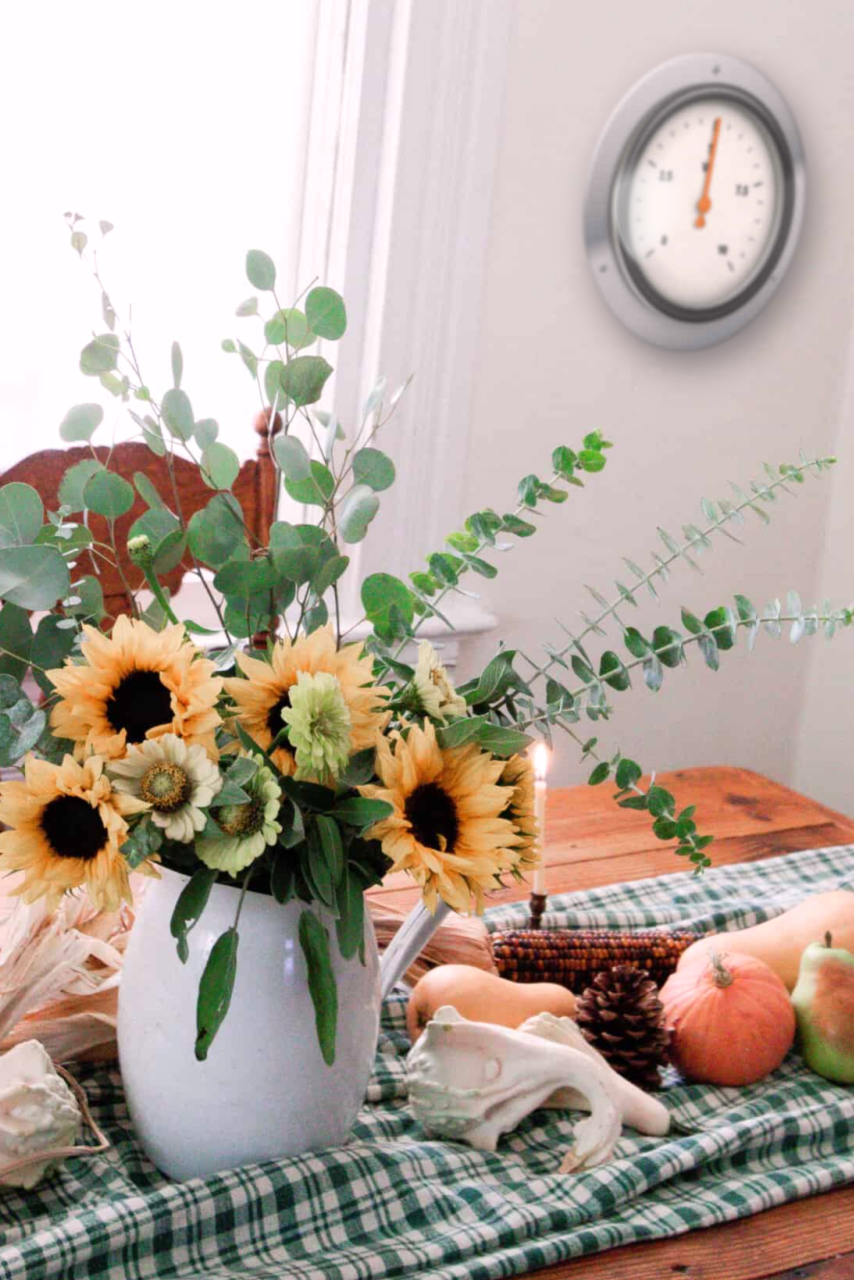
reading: {"value": 5, "unit": "V"}
